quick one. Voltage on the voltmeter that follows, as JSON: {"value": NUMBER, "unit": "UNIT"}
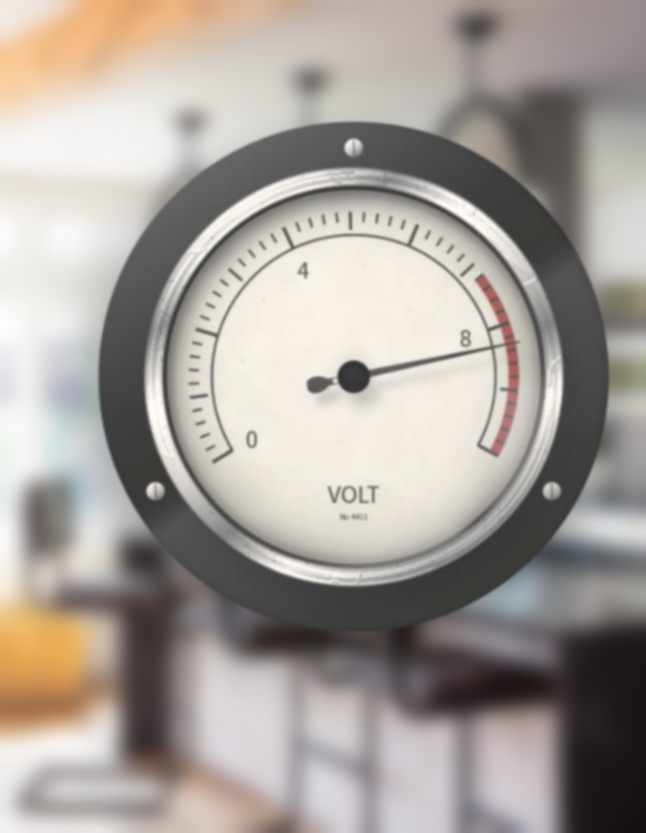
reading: {"value": 8.3, "unit": "V"}
